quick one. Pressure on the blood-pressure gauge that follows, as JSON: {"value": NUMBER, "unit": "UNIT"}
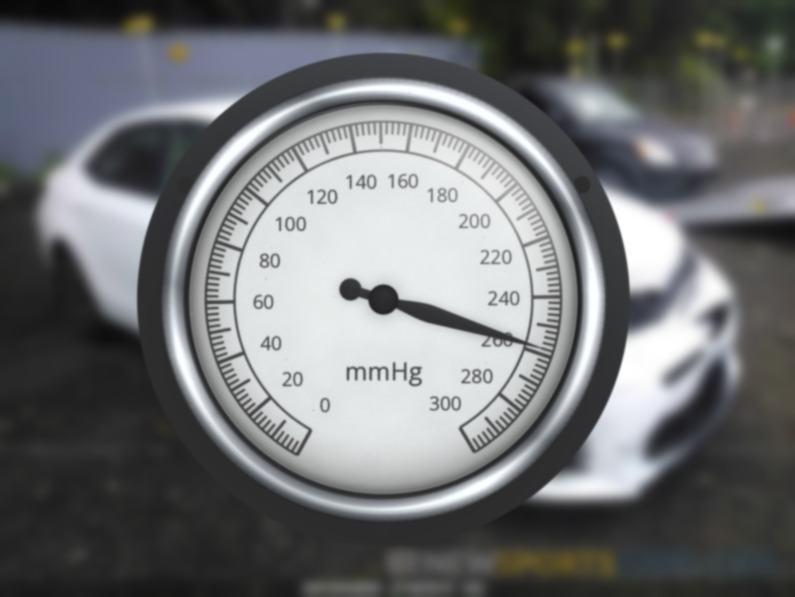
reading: {"value": 258, "unit": "mmHg"}
